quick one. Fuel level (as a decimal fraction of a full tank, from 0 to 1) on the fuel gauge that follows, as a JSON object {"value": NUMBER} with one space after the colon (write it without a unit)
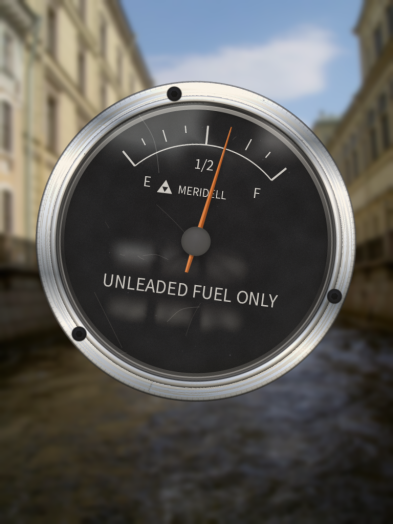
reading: {"value": 0.625}
